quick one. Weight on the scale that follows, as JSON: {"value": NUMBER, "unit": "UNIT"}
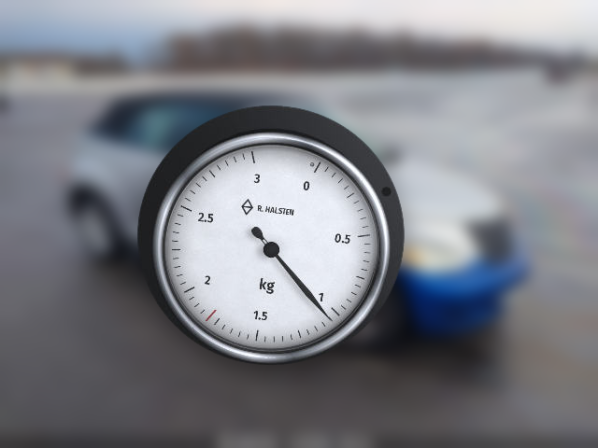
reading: {"value": 1.05, "unit": "kg"}
